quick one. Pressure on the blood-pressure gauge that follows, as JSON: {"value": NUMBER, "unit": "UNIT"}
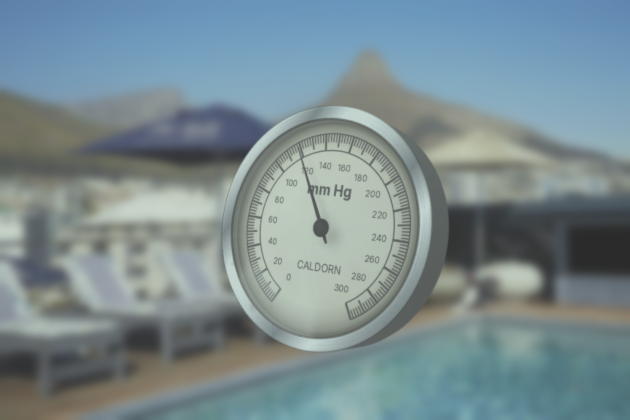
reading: {"value": 120, "unit": "mmHg"}
